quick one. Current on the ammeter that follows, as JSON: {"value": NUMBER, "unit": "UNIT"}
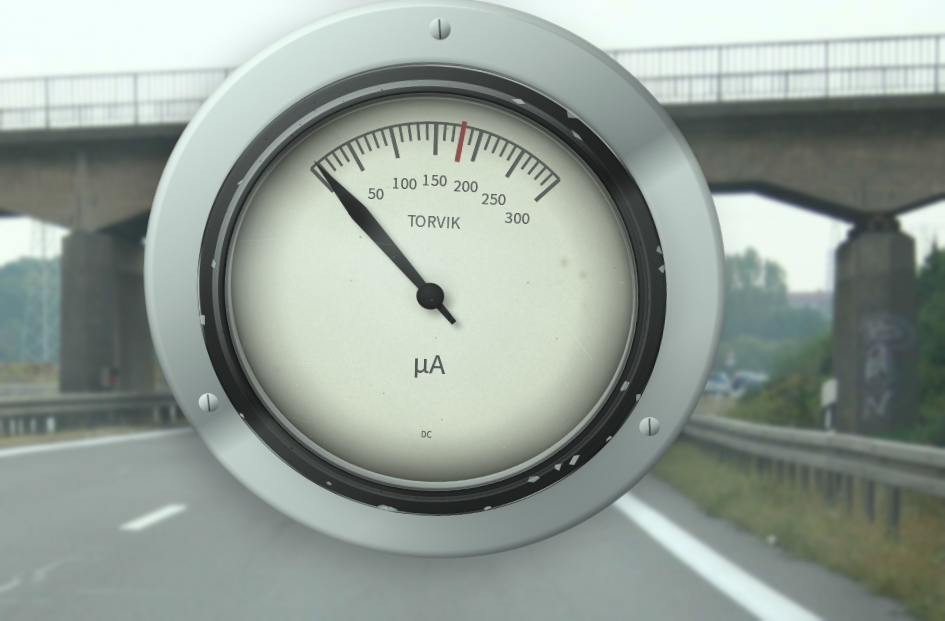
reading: {"value": 10, "unit": "µA"}
